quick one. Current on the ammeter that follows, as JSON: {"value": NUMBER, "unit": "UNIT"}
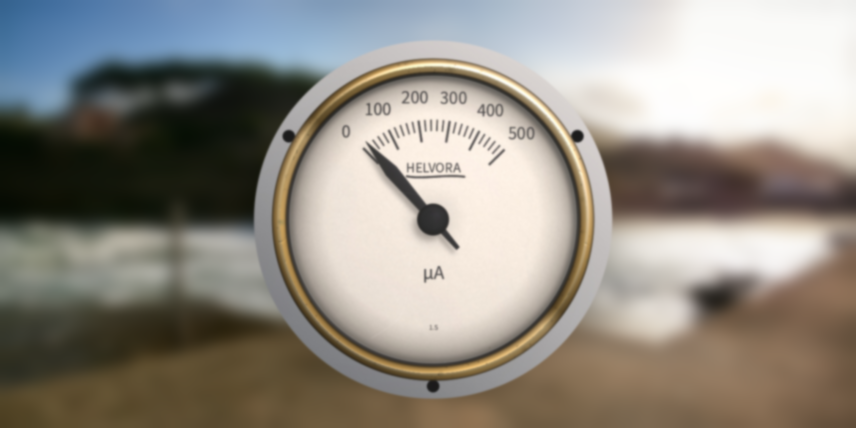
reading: {"value": 20, "unit": "µA"}
